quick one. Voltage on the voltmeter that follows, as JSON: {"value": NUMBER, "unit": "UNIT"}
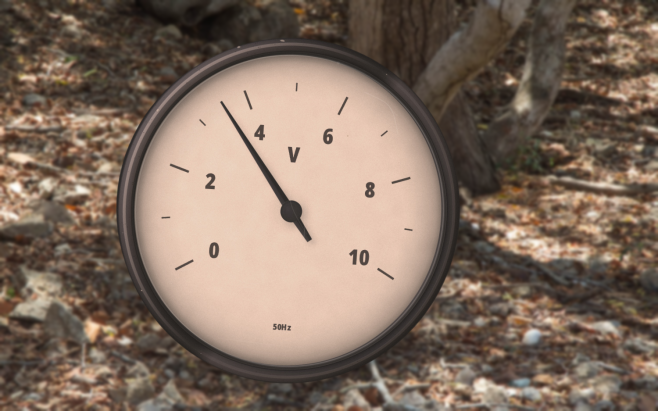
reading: {"value": 3.5, "unit": "V"}
